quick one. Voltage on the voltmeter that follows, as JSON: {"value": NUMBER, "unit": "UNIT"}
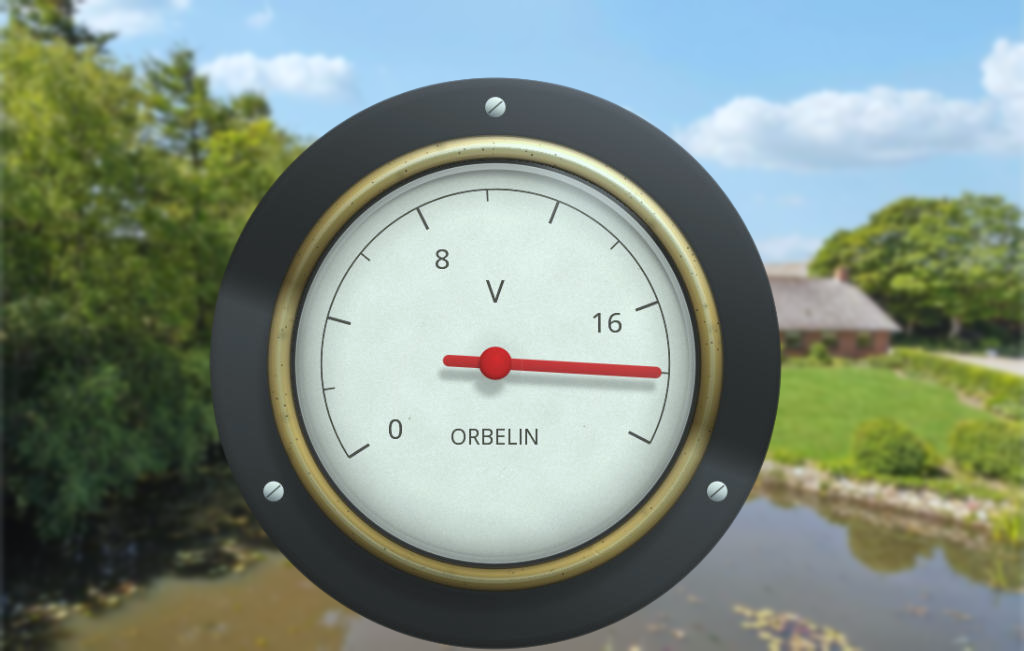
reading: {"value": 18, "unit": "V"}
